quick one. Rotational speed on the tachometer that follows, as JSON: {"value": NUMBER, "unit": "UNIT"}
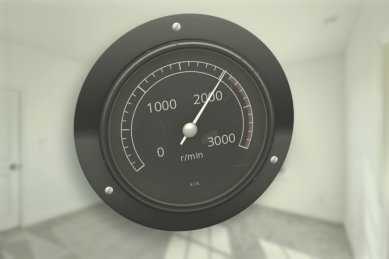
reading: {"value": 2000, "unit": "rpm"}
